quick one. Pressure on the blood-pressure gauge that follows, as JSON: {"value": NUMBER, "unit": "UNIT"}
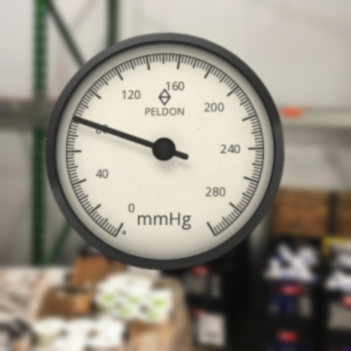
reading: {"value": 80, "unit": "mmHg"}
